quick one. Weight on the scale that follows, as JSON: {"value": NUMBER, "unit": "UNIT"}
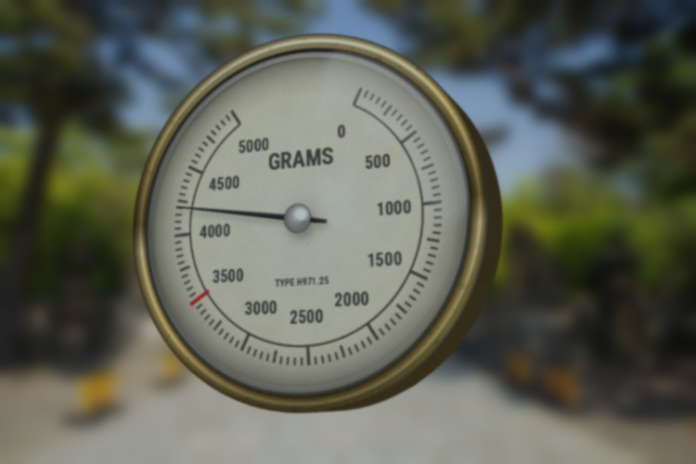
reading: {"value": 4200, "unit": "g"}
